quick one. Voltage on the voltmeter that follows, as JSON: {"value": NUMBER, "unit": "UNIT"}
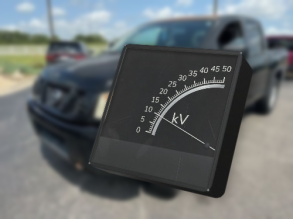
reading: {"value": 10, "unit": "kV"}
